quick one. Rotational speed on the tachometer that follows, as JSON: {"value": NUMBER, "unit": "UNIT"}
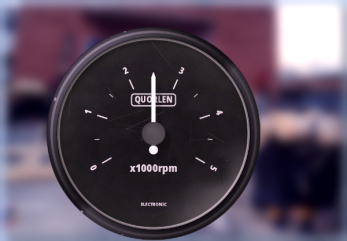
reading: {"value": 2500, "unit": "rpm"}
